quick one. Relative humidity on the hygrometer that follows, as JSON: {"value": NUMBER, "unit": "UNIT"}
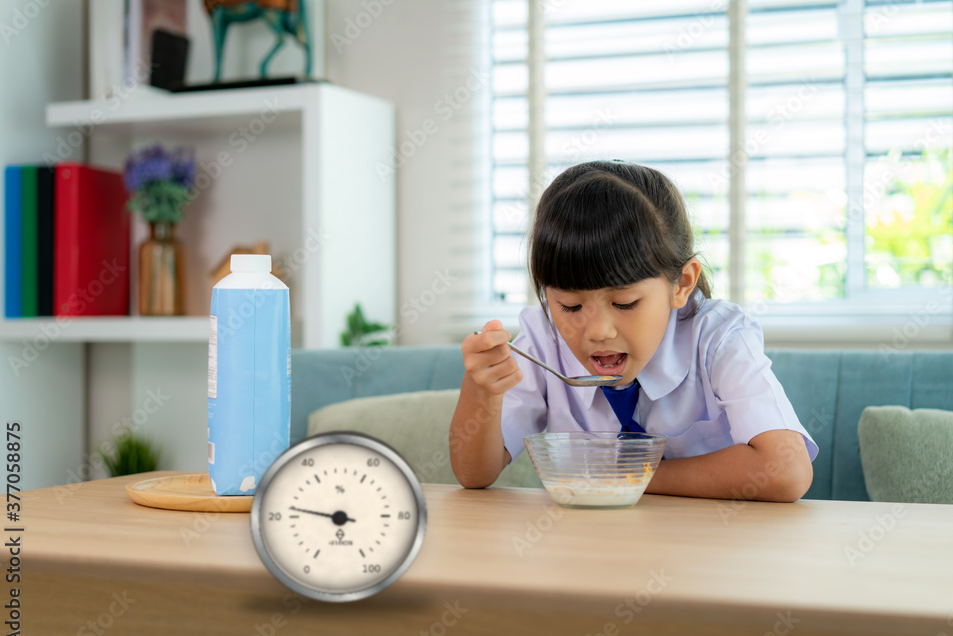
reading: {"value": 24, "unit": "%"}
